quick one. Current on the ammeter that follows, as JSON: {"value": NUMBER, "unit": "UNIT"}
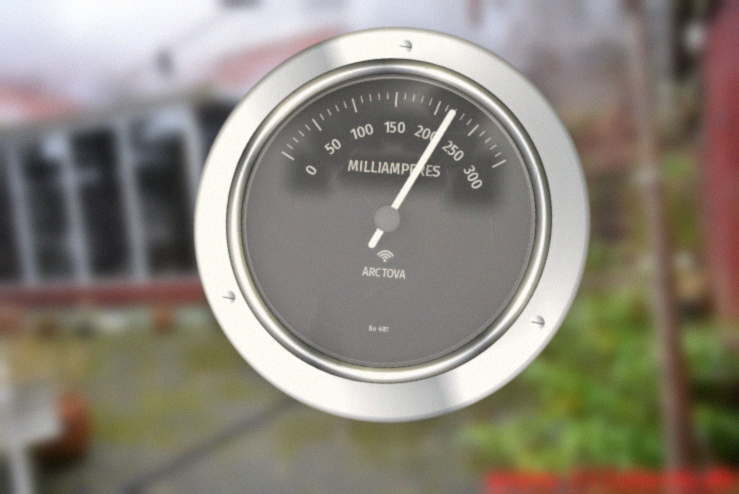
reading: {"value": 220, "unit": "mA"}
